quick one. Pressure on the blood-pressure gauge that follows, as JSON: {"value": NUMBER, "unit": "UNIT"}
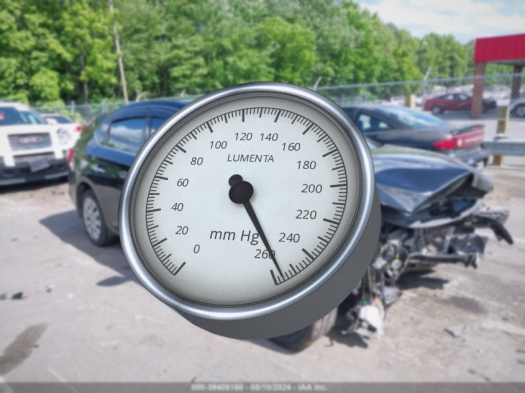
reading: {"value": 256, "unit": "mmHg"}
